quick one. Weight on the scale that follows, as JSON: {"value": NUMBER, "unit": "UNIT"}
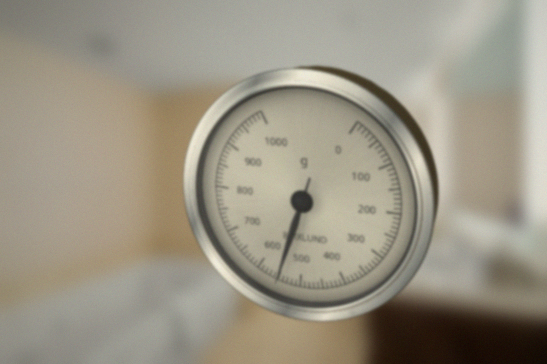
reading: {"value": 550, "unit": "g"}
